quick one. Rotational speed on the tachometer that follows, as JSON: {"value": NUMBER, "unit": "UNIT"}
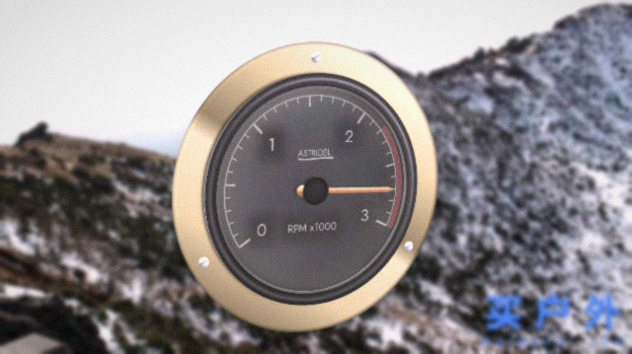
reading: {"value": 2700, "unit": "rpm"}
